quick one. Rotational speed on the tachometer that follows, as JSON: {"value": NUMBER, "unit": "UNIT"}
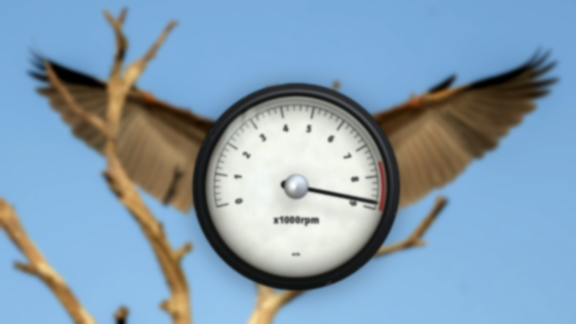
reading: {"value": 8800, "unit": "rpm"}
